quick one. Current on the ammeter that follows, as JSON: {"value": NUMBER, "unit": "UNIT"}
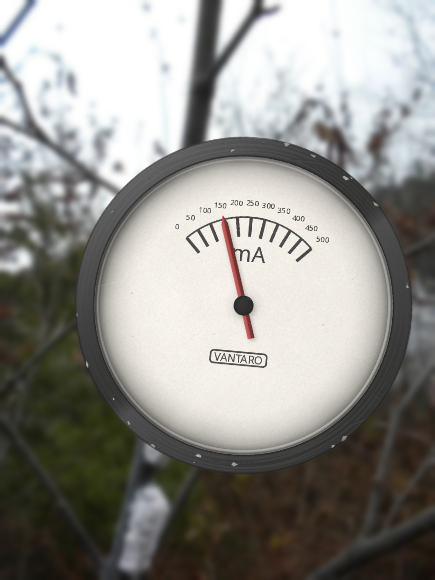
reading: {"value": 150, "unit": "mA"}
